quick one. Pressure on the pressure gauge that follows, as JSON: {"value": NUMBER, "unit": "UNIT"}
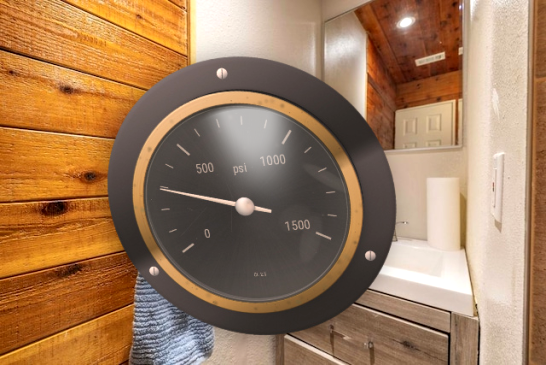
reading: {"value": 300, "unit": "psi"}
